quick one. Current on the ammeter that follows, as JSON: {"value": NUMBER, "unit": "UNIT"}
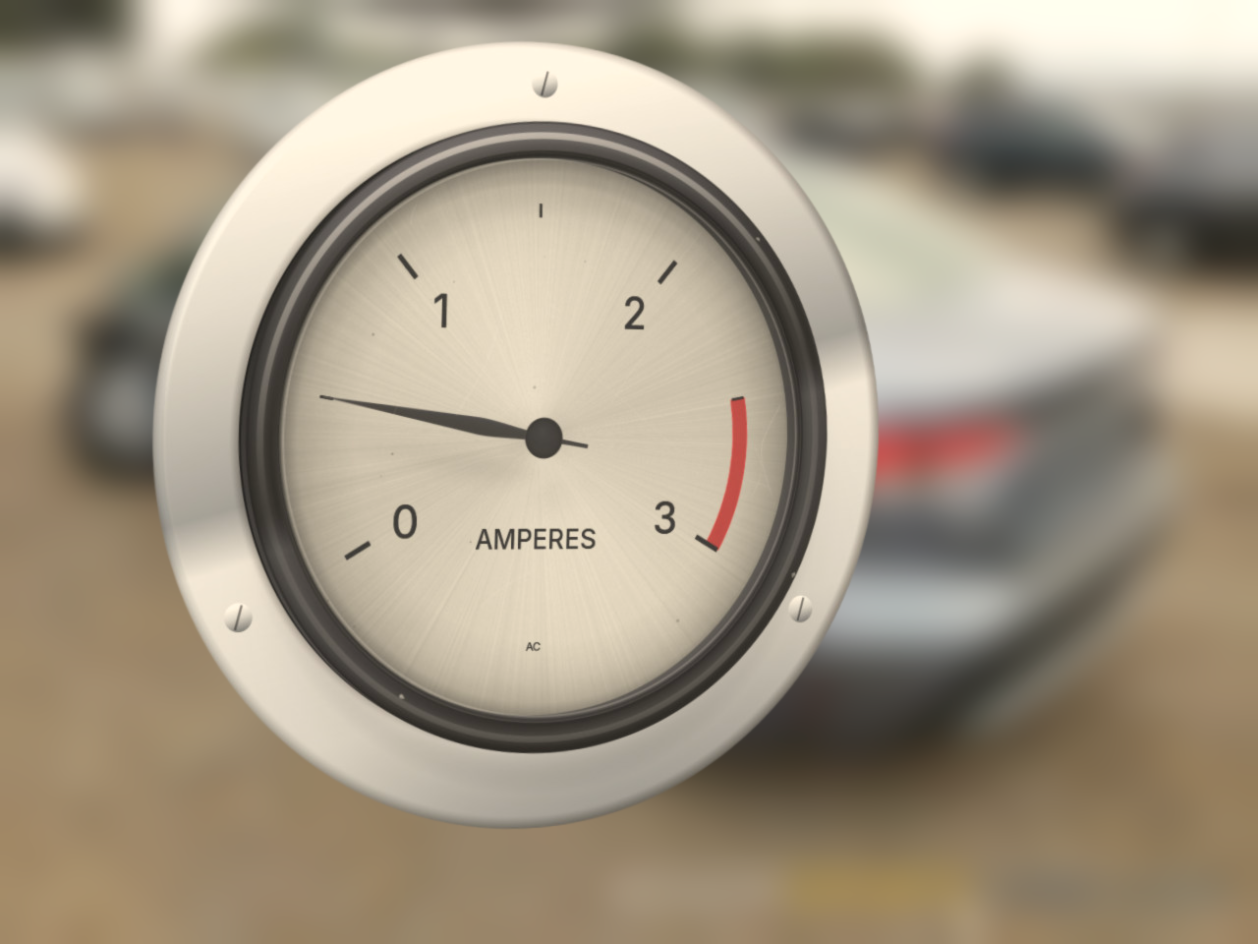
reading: {"value": 0.5, "unit": "A"}
